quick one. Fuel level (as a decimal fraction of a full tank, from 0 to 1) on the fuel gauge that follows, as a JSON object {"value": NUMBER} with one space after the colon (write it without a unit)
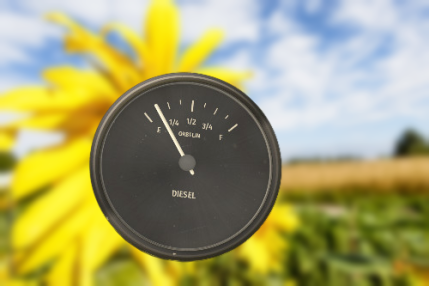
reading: {"value": 0.125}
